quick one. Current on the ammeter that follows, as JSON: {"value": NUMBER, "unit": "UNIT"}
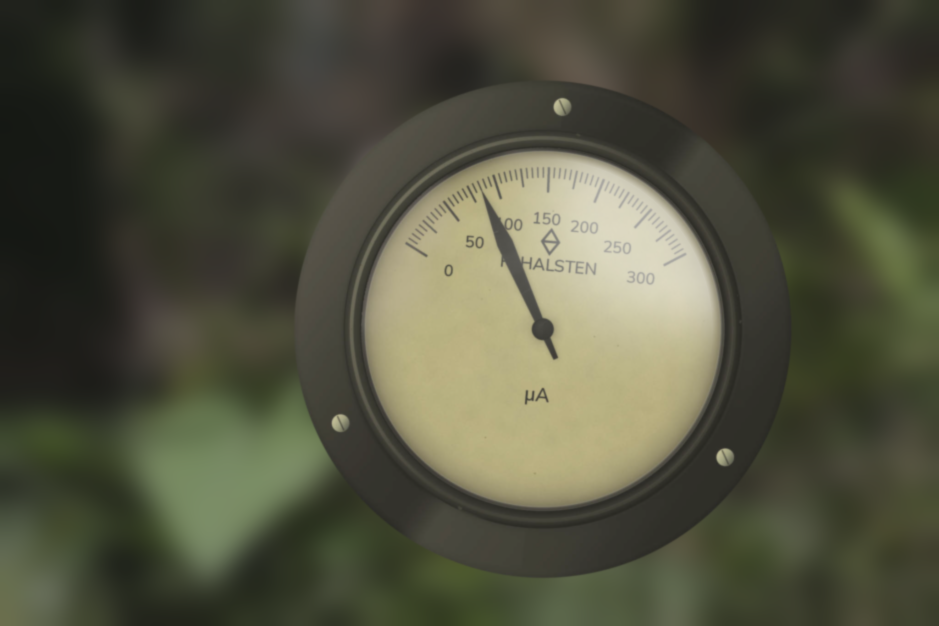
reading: {"value": 85, "unit": "µA"}
